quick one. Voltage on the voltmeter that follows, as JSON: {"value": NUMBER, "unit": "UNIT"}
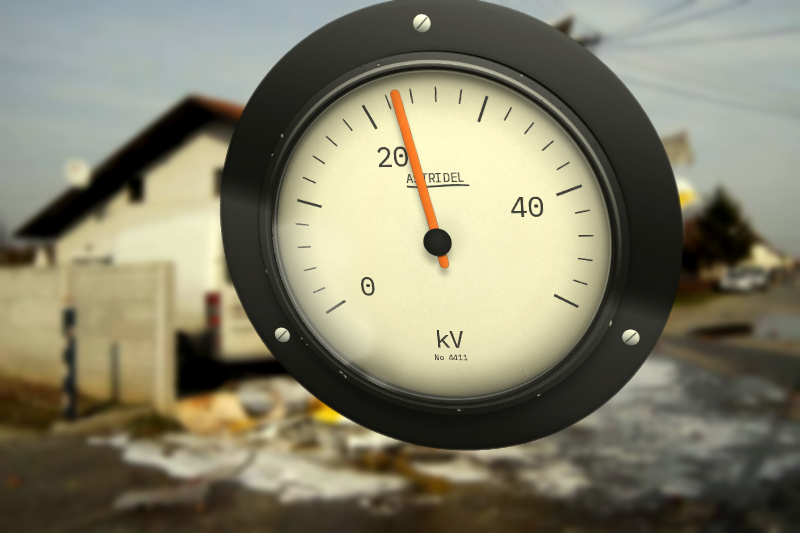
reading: {"value": 23, "unit": "kV"}
